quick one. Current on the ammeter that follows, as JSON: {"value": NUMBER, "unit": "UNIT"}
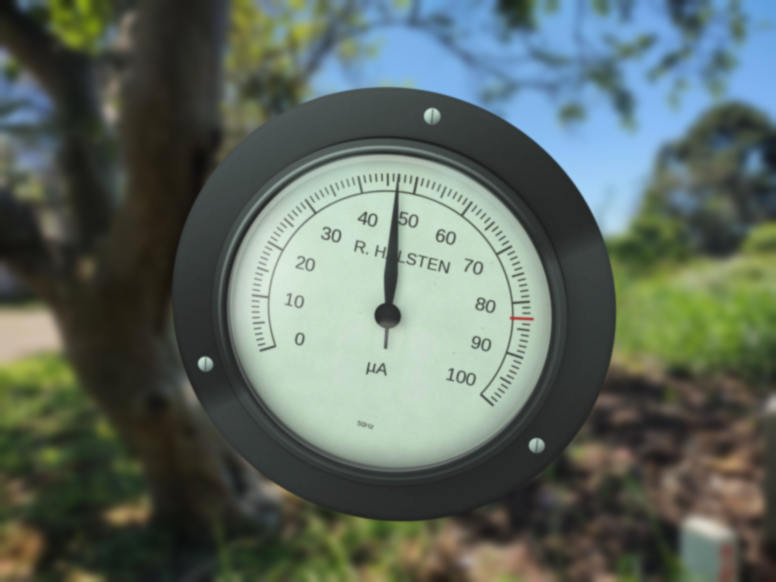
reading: {"value": 47, "unit": "µA"}
